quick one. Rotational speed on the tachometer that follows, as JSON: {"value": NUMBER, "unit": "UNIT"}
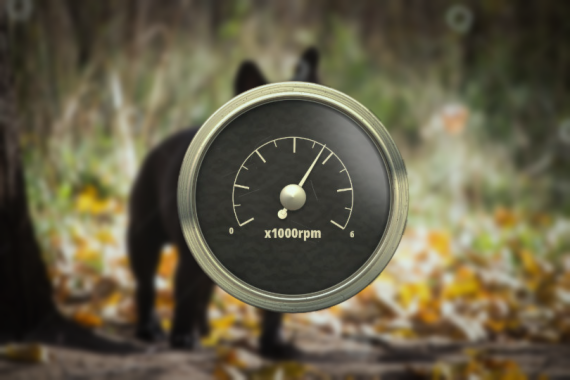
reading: {"value": 3750, "unit": "rpm"}
